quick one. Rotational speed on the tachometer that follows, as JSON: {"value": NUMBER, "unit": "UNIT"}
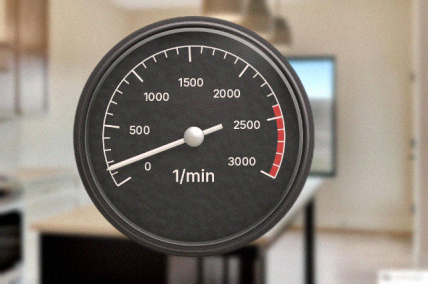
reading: {"value": 150, "unit": "rpm"}
